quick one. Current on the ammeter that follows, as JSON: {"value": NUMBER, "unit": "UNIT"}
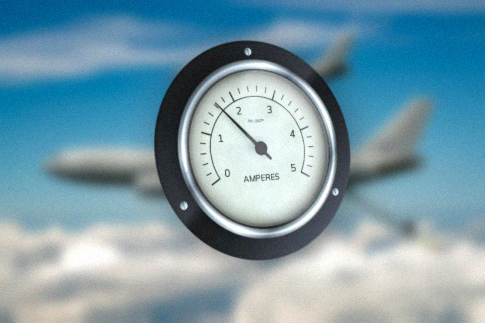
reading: {"value": 1.6, "unit": "A"}
